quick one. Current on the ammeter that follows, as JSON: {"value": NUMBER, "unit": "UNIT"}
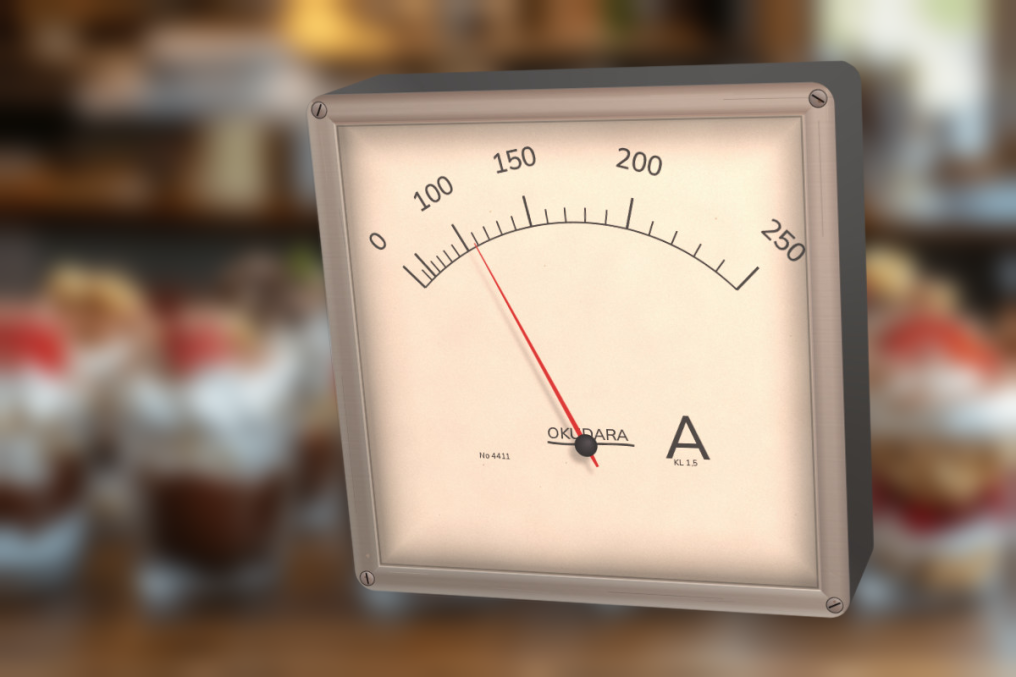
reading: {"value": 110, "unit": "A"}
